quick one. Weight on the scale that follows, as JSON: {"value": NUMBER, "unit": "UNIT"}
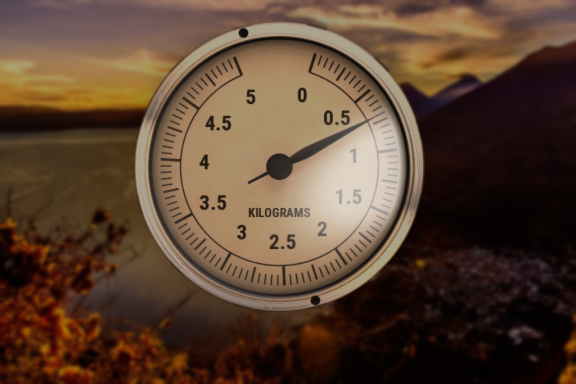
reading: {"value": 0.7, "unit": "kg"}
